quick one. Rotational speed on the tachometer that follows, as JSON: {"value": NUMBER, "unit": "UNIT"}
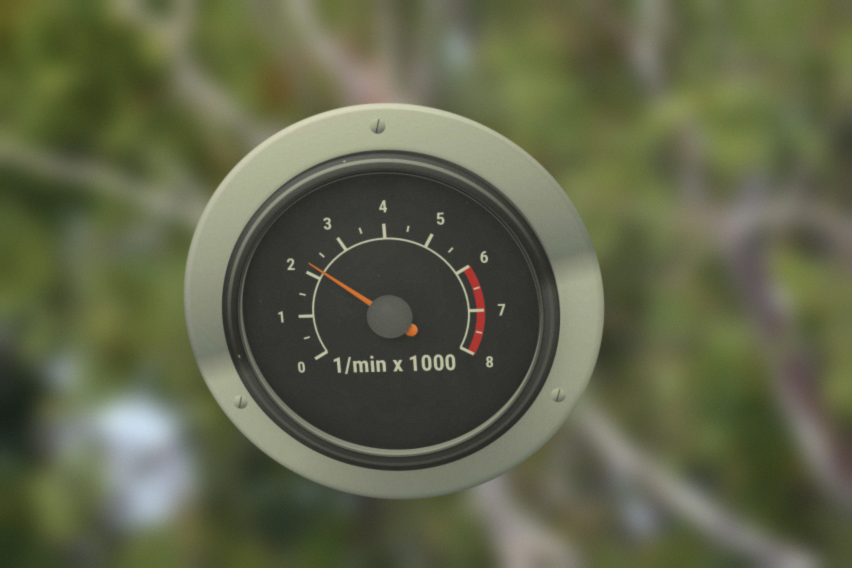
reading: {"value": 2250, "unit": "rpm"}
